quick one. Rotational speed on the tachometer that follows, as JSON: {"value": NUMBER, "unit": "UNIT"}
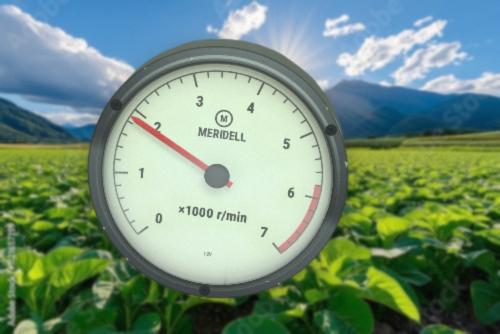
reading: {"value": 1900, "unit": "rpm"}
